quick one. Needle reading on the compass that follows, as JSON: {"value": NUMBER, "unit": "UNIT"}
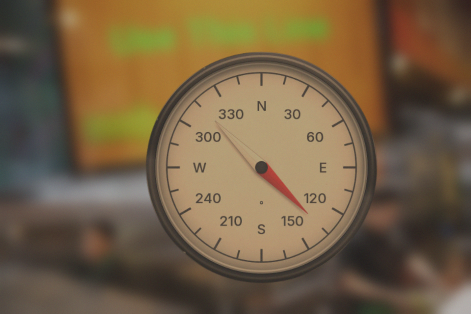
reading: {"value": 135, "unit": "°"}
